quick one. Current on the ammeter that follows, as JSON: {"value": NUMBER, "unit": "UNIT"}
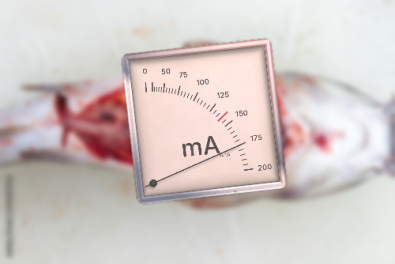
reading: {"value": 175, "unit": "mA"}
